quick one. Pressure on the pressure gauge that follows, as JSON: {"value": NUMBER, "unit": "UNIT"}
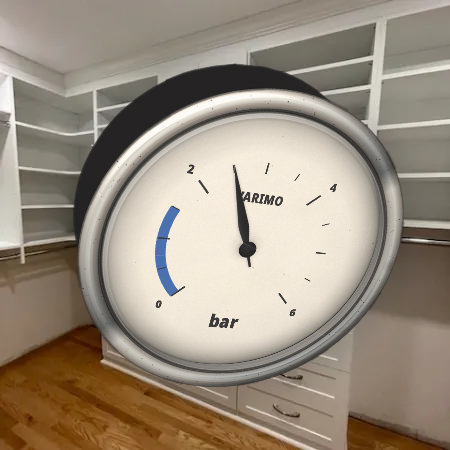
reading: {"value": 2.5, "unit": "bar"}
